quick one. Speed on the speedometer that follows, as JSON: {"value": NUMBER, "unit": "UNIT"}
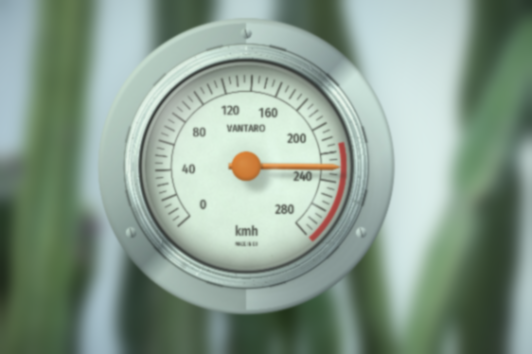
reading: {"value": 230, "unit": "km/h"}
